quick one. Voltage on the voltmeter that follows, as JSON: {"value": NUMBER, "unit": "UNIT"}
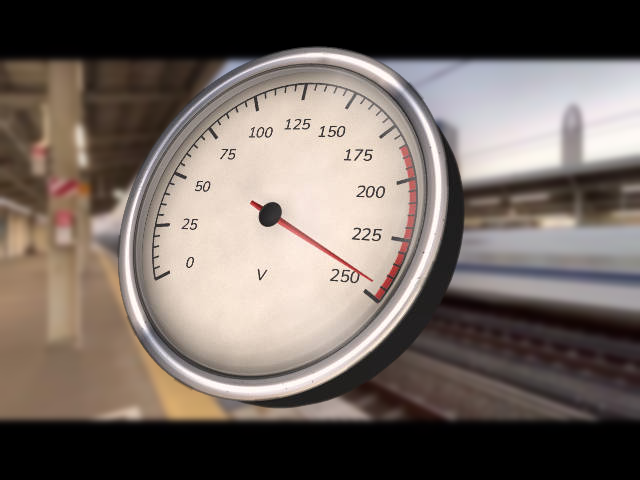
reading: {"value": 245, "unit": "V"}
